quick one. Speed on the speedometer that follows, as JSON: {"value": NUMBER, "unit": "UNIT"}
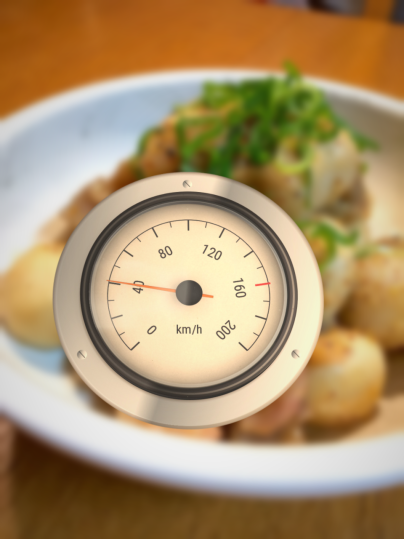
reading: {"value": 40, "unit": "km/h"}
